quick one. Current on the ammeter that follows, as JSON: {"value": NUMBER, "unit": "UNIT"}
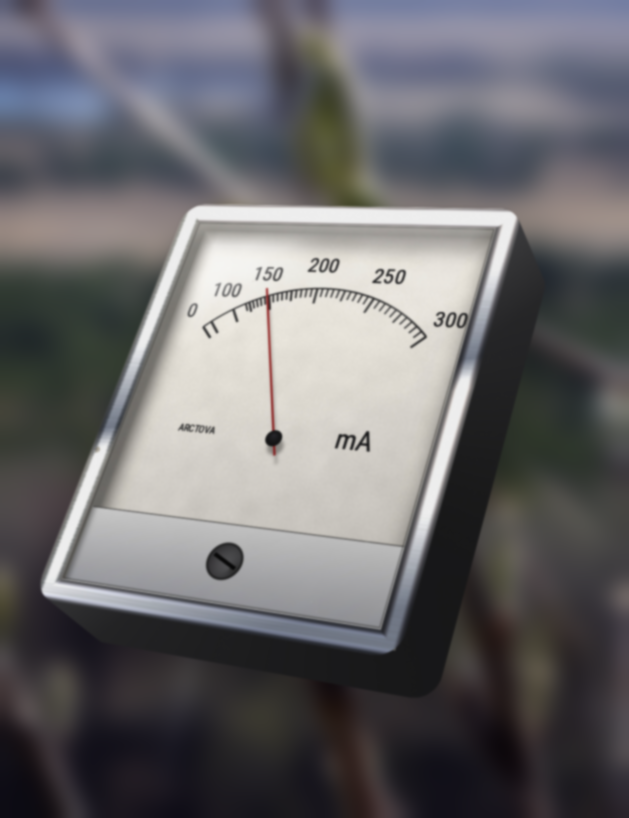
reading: {"value": 150, "unit": "mA"}
